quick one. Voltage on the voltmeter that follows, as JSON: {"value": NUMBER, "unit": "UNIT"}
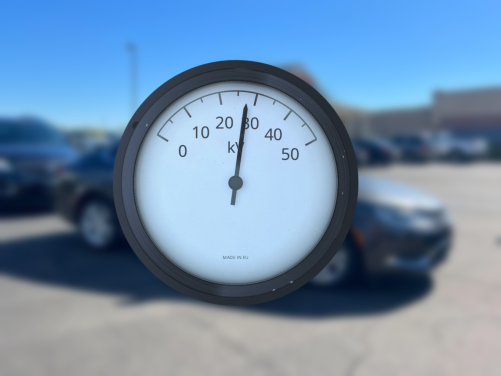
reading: {"value": 27.5, "unit": "kV"}
